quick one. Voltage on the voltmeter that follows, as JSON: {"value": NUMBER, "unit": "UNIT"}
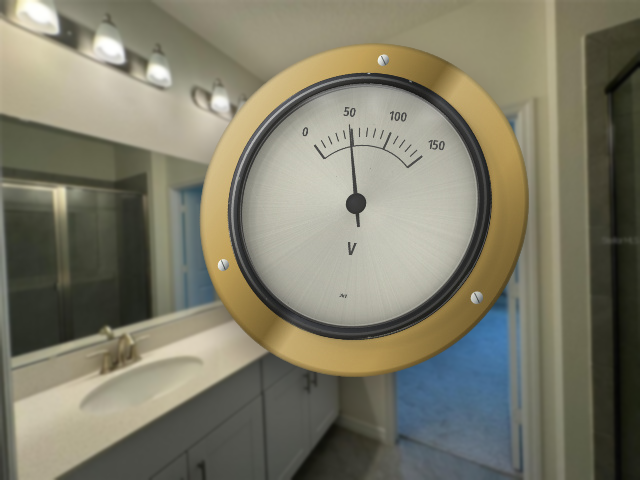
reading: {"value": 50, "unit": "V"}
